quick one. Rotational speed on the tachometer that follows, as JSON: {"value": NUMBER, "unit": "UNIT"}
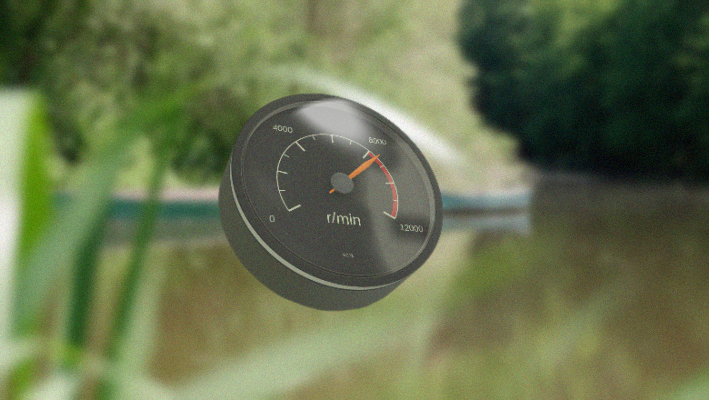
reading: {"value": 8500, "unit": "rpm"}
